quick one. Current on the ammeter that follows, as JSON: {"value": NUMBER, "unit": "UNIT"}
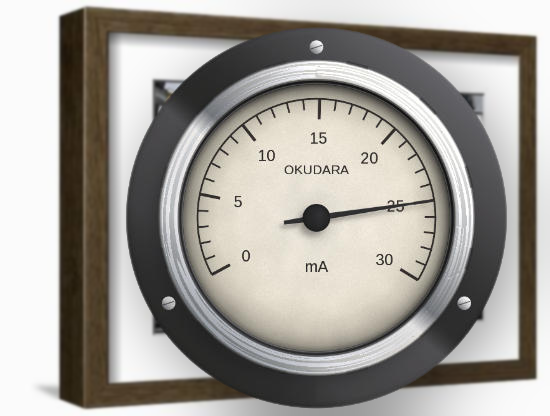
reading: {"value": 25, "unit": "mA"}
